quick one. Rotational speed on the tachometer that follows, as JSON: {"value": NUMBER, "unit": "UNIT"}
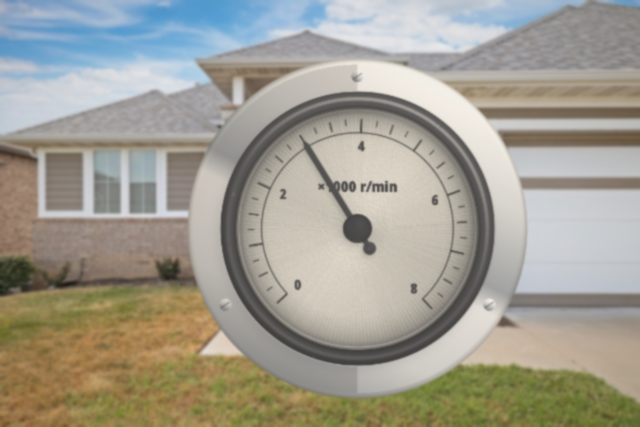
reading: {"value": 3000, "unit": "rpm"}
